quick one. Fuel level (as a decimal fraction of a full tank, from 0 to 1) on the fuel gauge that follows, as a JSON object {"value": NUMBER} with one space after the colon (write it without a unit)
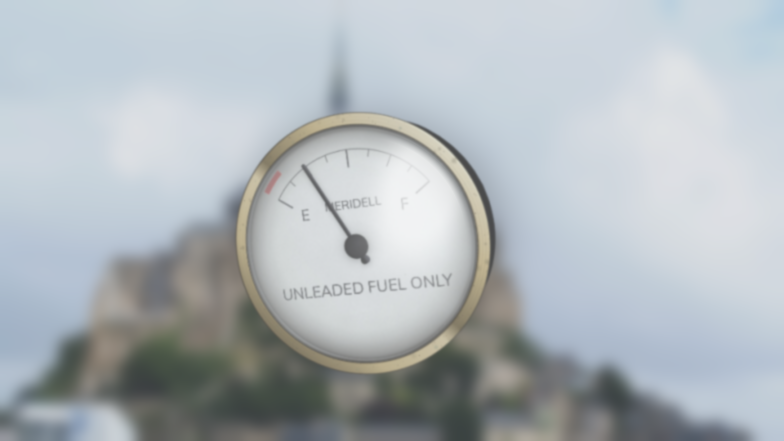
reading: {"value": 0.25}
